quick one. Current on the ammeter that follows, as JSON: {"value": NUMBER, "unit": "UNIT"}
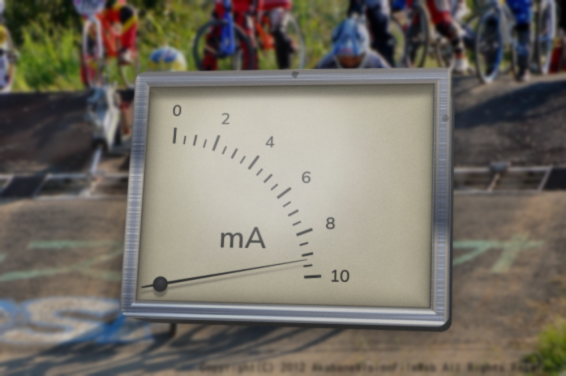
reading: {"value": 9.25, "unit": "mA"}
